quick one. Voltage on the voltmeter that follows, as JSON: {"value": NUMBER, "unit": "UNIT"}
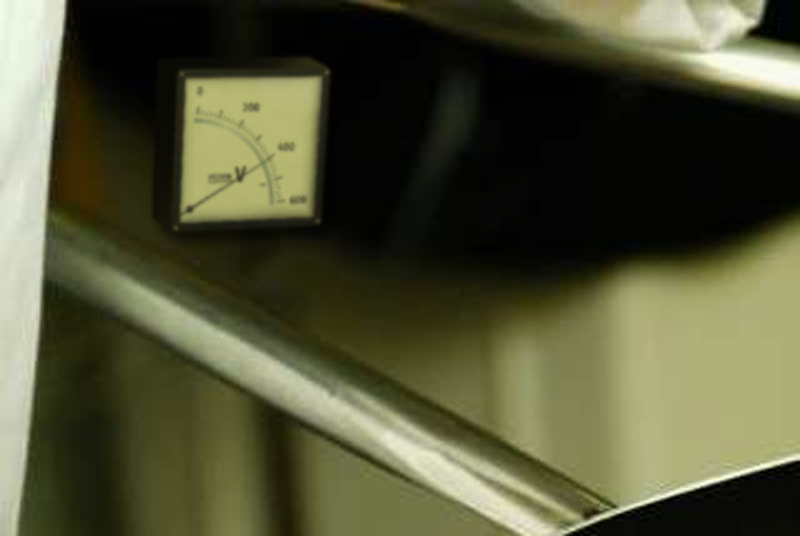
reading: {"value": 400, "unit": "V"}
